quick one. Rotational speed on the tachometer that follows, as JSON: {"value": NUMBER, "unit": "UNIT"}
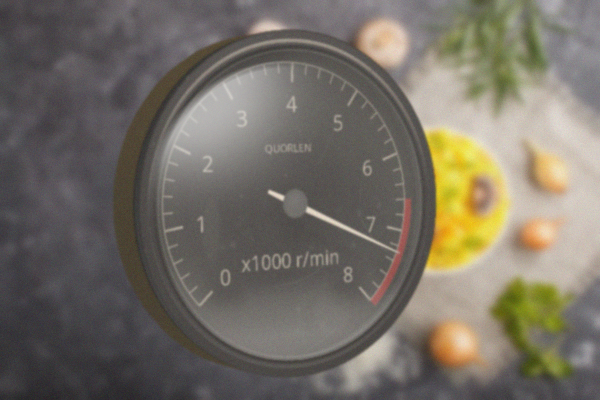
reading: {"value": 7300, "unit": "rpm"}
